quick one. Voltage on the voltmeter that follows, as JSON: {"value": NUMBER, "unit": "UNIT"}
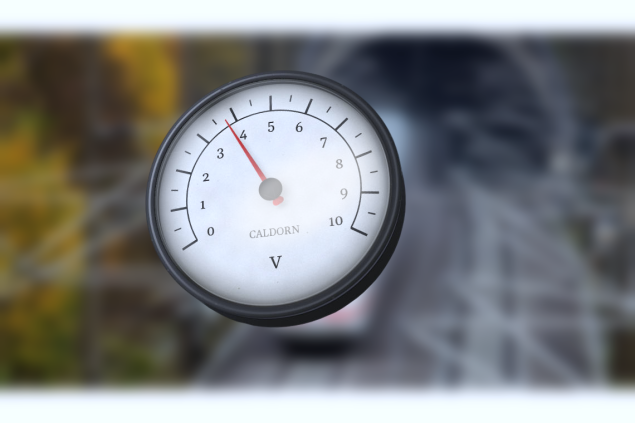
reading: {"value": 3.75, "unit": "V"}
